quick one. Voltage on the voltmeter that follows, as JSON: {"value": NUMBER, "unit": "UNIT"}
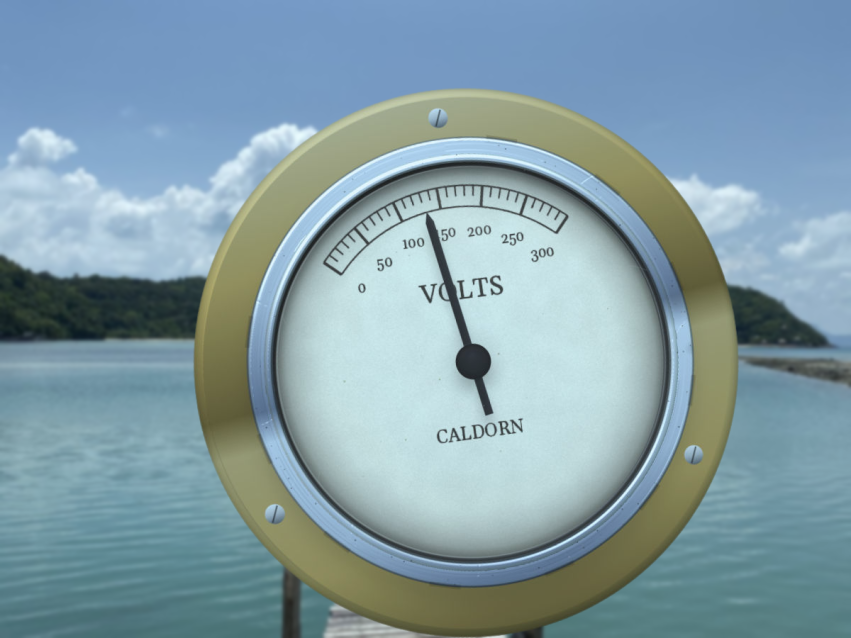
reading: {"value": 130, "unit": "V"}
